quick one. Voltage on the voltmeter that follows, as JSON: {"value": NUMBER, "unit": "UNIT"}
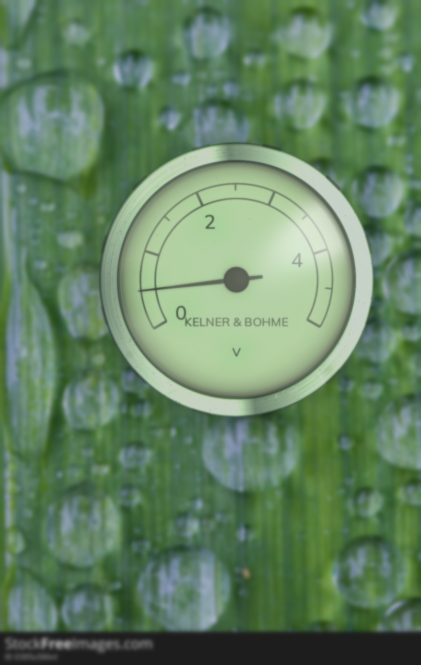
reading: {"value": 0.5, "unit": "V"}
